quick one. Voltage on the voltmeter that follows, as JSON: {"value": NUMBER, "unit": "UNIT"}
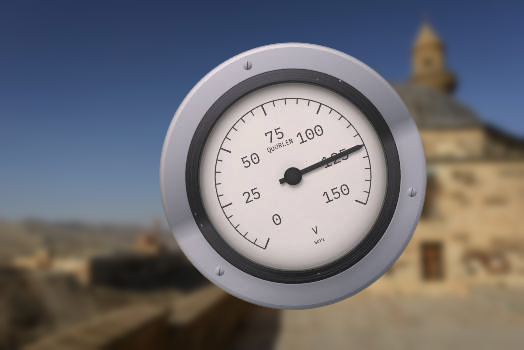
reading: {"value": 125, "unit": "V"}
